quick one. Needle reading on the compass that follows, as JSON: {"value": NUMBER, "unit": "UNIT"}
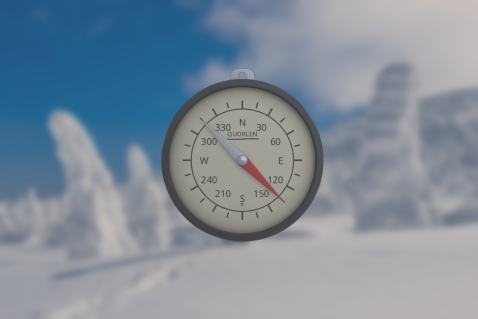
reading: {"value": 135, "unit": "°"}
